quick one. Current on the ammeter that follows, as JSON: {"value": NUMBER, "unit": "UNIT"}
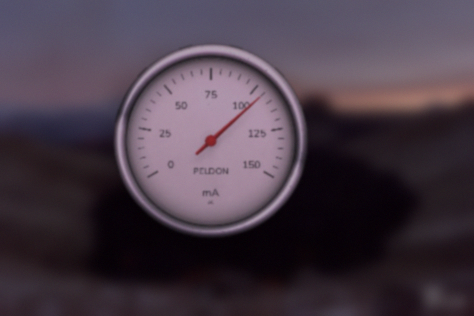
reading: {"value": 105, "unit": "mA"}
